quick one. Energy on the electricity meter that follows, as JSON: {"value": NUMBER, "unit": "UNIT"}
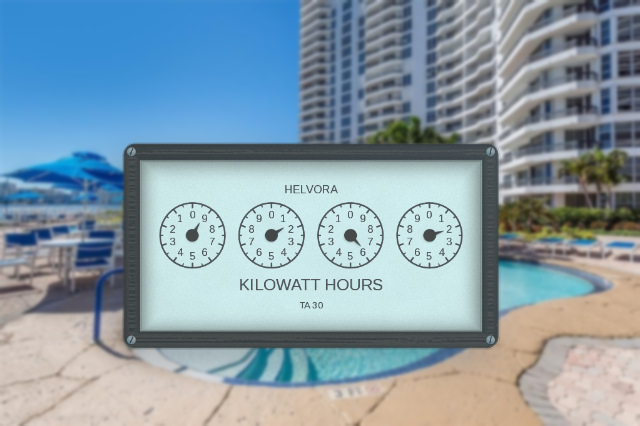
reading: {"value": 9162, "unit": "kWh"}
